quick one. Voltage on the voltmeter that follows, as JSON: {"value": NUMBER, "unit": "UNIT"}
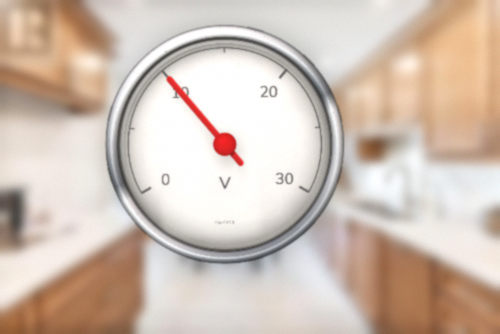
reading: {"value": 10, "unit": "V"}
